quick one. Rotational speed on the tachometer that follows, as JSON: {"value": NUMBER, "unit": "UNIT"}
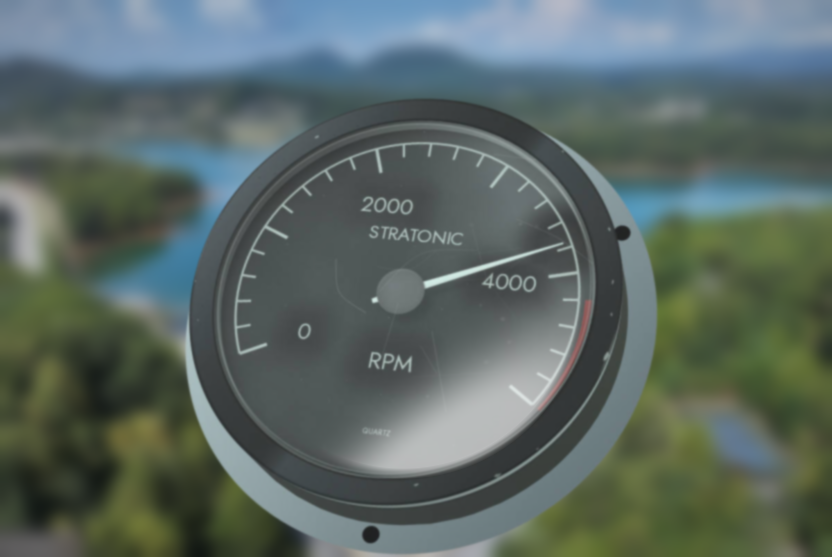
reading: {"value": 3800, "unit": "rpm"}
